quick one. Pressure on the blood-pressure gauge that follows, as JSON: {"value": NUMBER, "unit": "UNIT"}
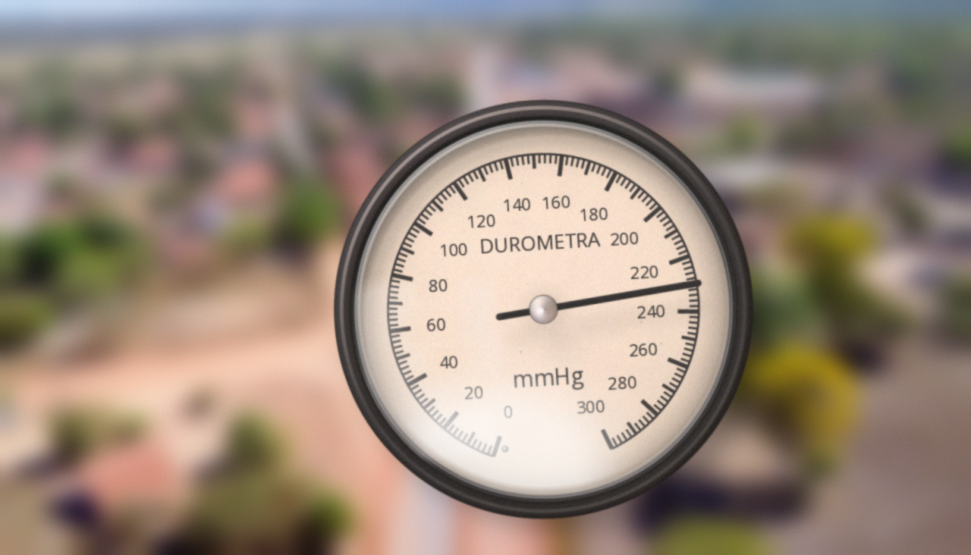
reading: {"value": 230, "unit": "mmHg"}
